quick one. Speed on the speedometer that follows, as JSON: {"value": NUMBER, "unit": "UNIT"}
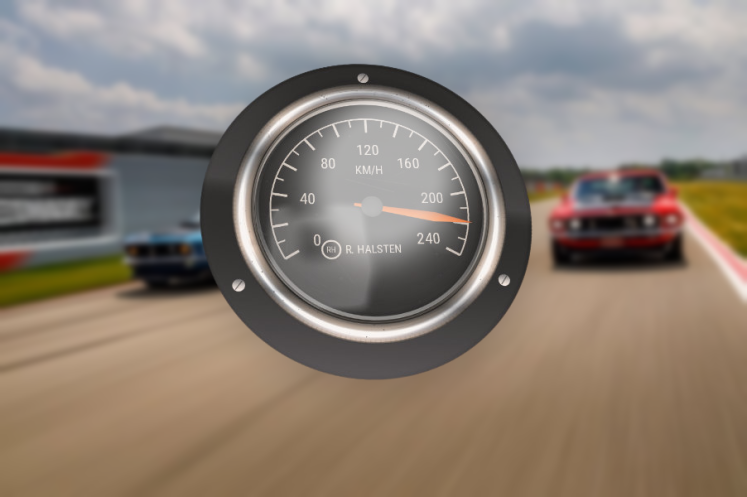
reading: {"value": 220, "unit": "km/h"}
